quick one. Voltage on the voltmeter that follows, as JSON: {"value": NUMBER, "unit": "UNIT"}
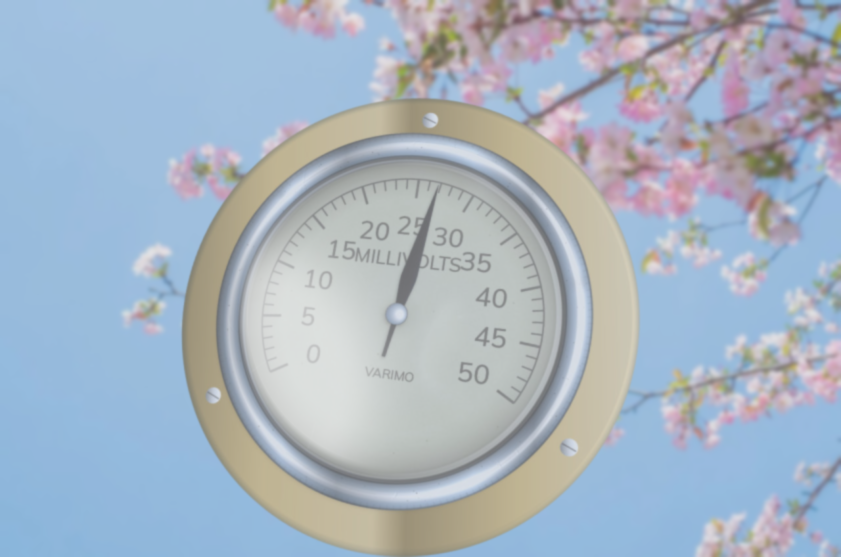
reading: {"value": 27, "unit": "mV"}
